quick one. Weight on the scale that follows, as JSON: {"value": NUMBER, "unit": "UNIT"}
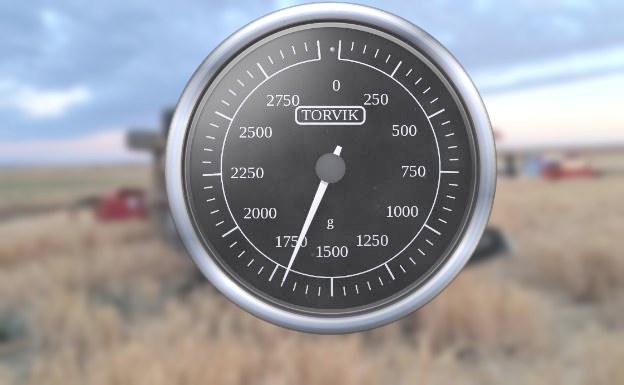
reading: {"value": 1700, "unit": "g"}
